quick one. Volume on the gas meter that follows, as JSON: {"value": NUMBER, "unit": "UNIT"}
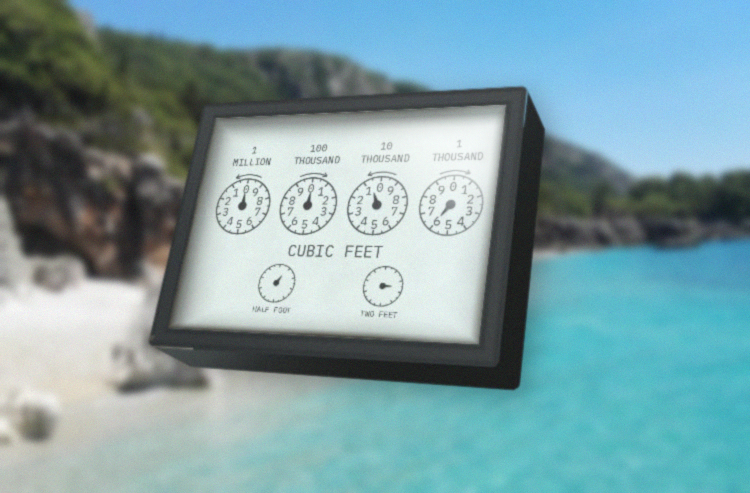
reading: {"value": 600, "unit": "ft³"}
